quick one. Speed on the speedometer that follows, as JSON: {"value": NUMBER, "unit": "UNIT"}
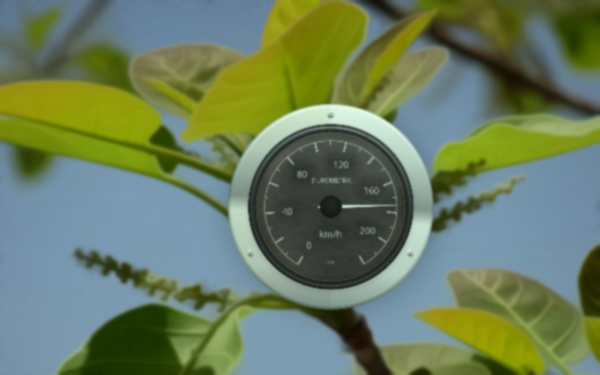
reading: {"value": 175, "unit": "km/h"}
